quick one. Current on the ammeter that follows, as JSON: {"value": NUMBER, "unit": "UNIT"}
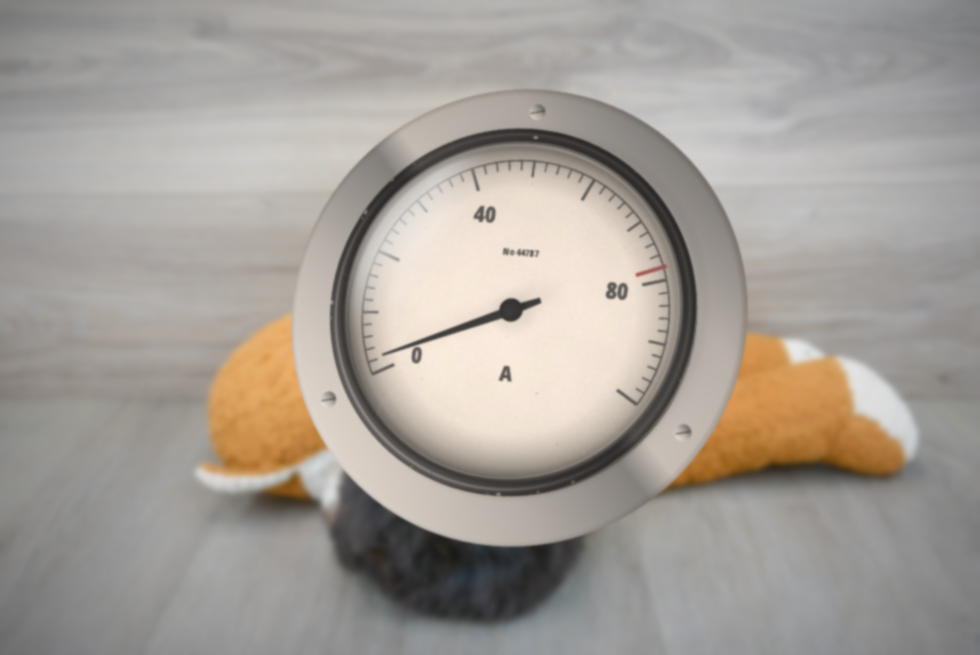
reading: {"value": 2, "unit": "A"}
